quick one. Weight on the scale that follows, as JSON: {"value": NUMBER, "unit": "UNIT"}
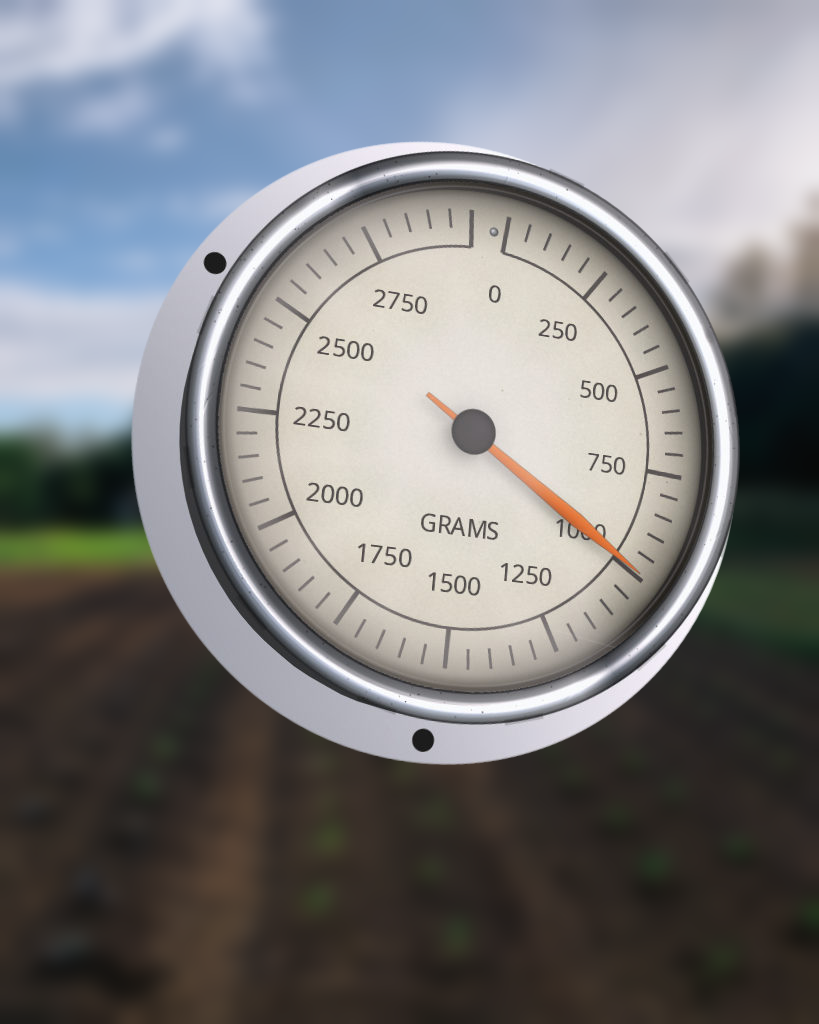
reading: {"value": 1000, "unit": "g"}
